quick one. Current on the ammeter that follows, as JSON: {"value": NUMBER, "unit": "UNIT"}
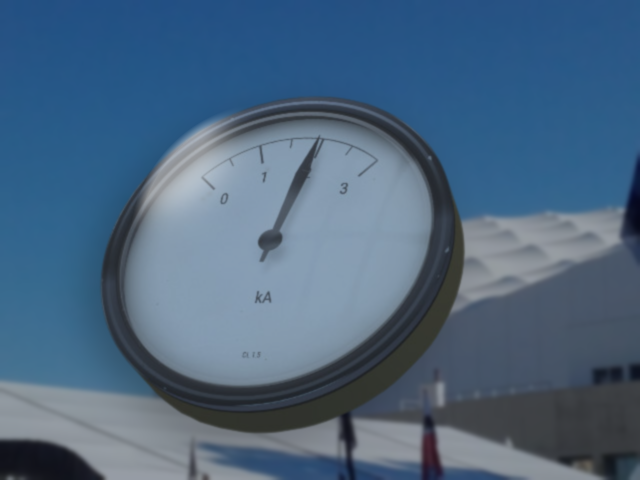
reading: {"value": 2, "unit": "kA"}
